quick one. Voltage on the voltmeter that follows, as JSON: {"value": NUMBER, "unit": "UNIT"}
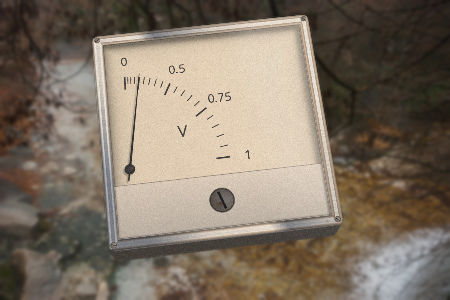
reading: {"value": 0.25, "unit": "V"}
